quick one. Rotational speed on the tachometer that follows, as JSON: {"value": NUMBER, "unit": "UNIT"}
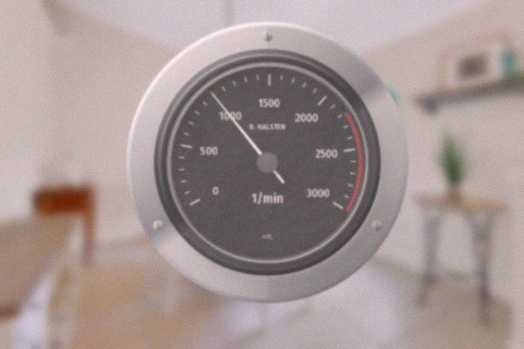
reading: {"value": 1000, "unit": "rpm"}
